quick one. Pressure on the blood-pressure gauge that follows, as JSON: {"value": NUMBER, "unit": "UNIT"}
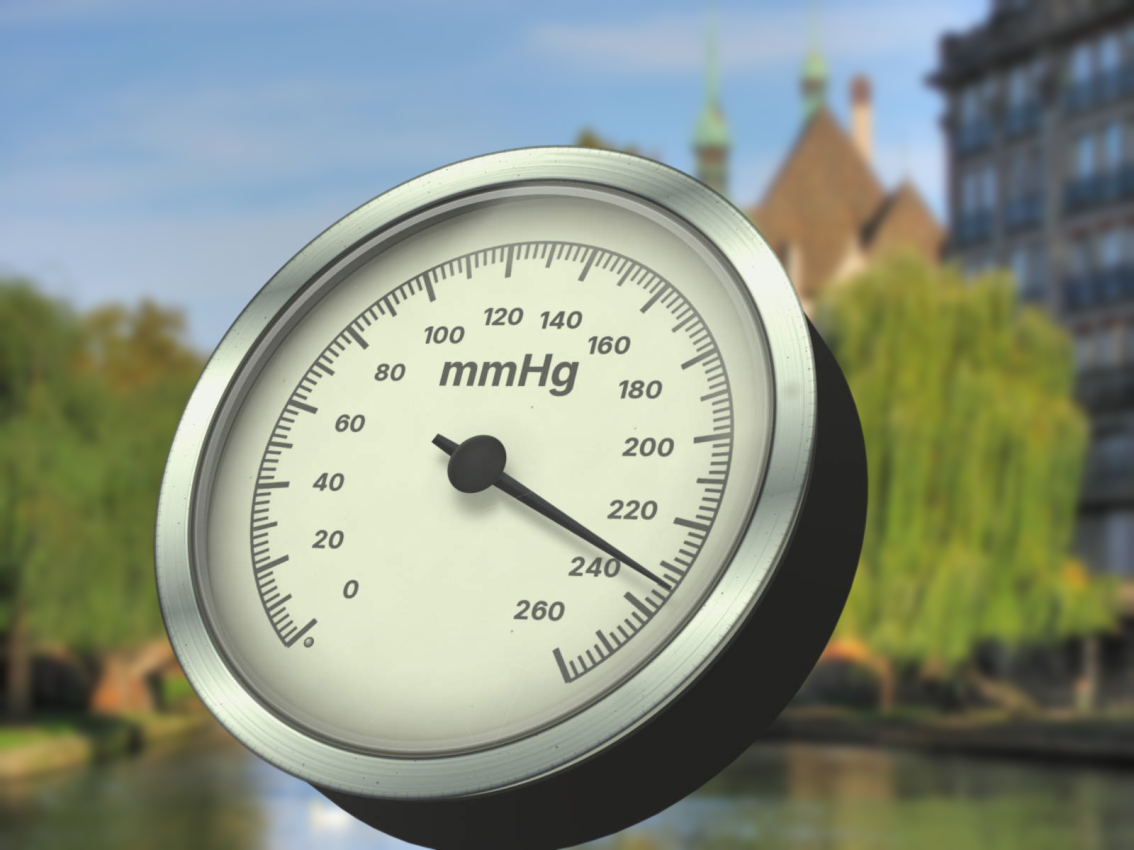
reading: {"value": 234, "unit": "mmHg"}
